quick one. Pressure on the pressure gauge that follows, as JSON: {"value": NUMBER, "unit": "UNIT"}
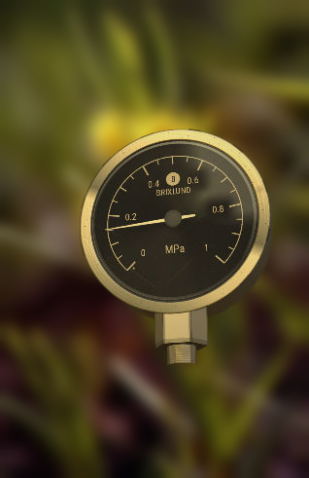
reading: {"value": 0.15, "unit": "MPa"}
